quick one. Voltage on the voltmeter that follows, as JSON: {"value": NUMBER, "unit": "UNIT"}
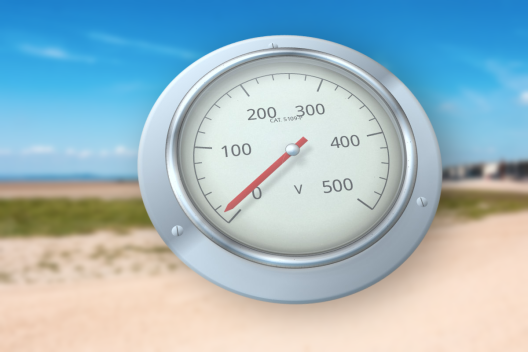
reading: {"value": 10, "unit": "V"}
